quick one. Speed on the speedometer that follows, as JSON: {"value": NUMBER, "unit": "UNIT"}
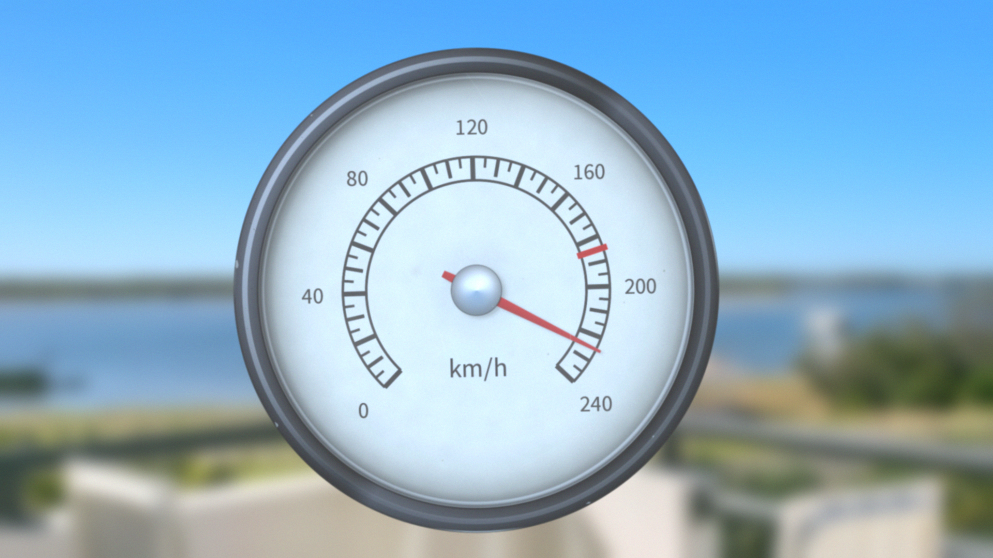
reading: {"value": 225, "unit": "km/h"}
